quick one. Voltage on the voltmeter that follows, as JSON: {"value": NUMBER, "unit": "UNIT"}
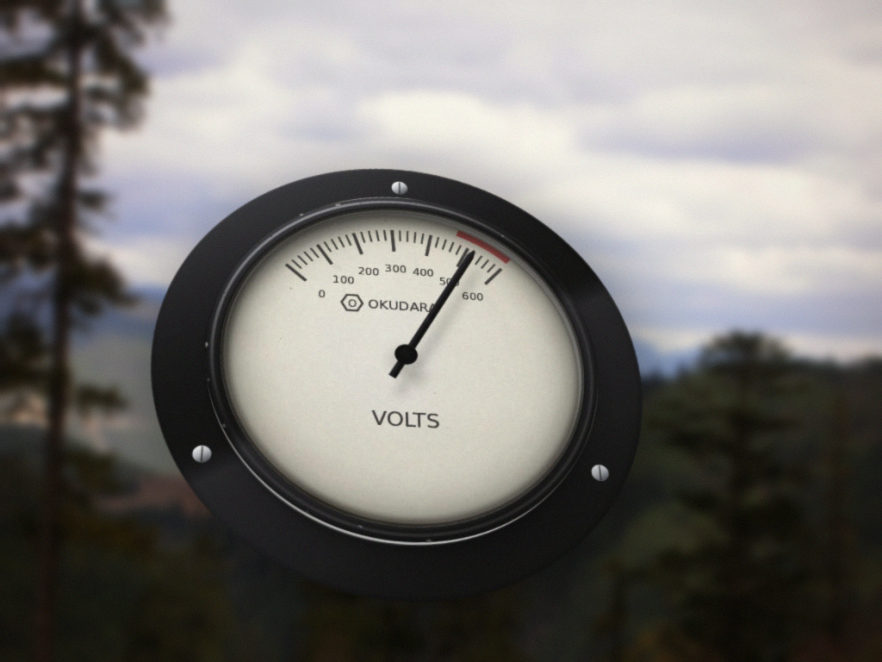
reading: {"value": 520, "unit": "V"}
